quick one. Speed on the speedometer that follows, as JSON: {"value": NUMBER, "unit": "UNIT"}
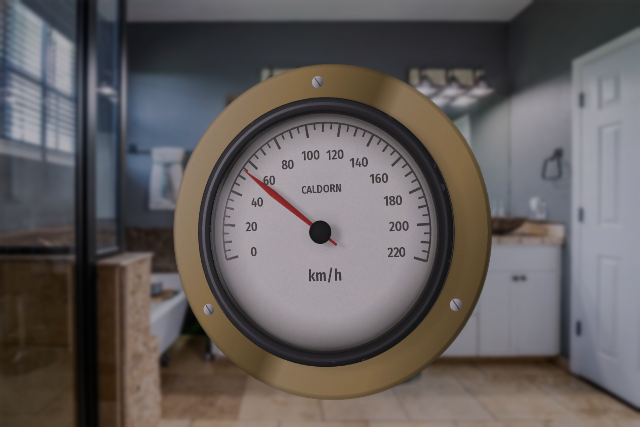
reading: {"value": 55, "unit": "km/h"}
